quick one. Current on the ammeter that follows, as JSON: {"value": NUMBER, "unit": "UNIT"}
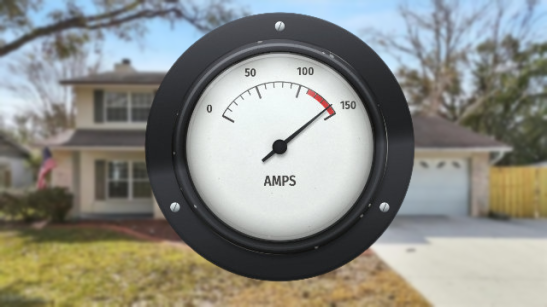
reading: {"value": 140, "unit": "A"}
